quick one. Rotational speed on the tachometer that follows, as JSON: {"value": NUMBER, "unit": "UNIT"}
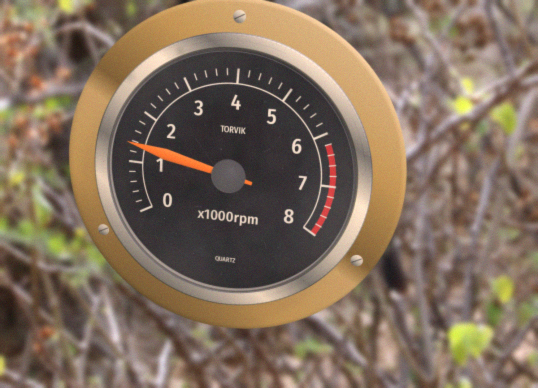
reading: {"value": 1400, "unit": "rpm"}
